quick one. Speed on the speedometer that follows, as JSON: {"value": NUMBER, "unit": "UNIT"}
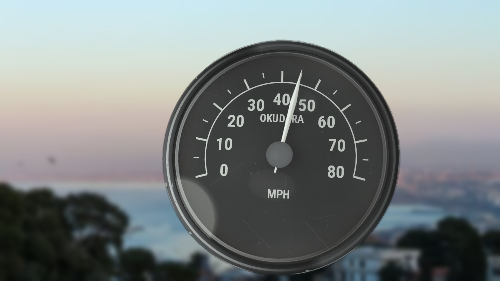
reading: {"value": 45, "unit": "mph"}
